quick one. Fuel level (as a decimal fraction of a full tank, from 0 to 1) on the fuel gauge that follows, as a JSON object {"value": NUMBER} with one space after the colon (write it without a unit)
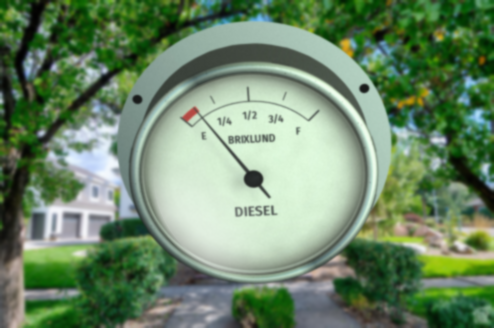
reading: {"value": 0.125}
